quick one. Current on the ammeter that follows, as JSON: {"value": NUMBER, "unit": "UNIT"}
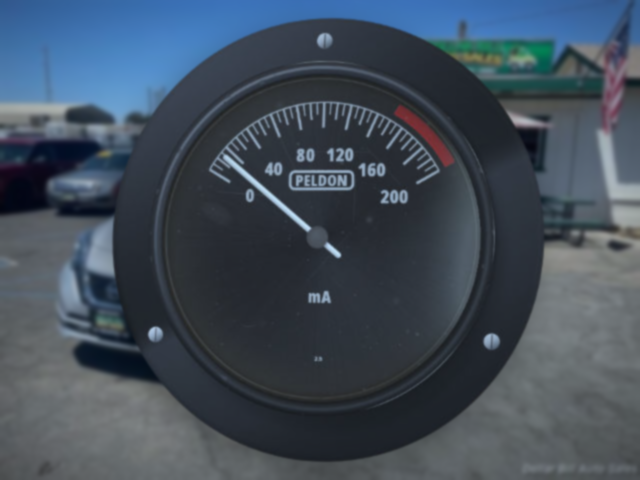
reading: {"value": 15, "unit": "mA"}
